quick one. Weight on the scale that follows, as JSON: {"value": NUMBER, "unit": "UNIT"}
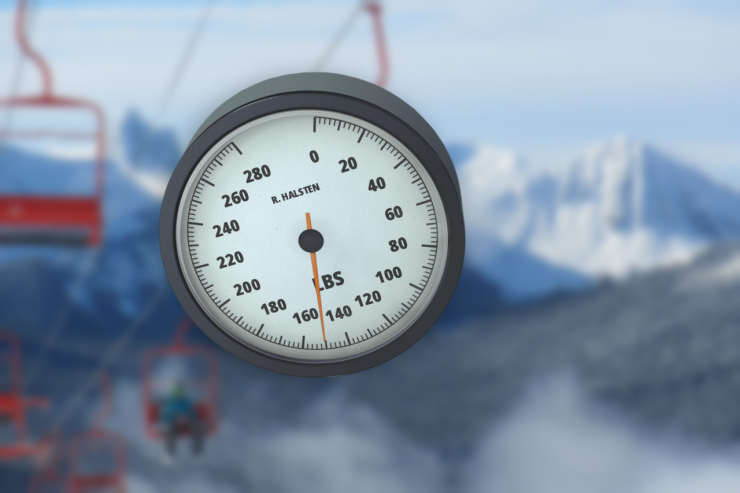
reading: {"value": 150, "unit": "lb"}
